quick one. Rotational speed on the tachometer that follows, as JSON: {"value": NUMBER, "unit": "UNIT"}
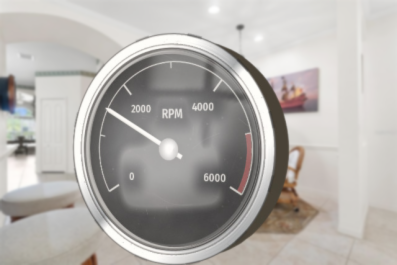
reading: {"value": 1500, "unit": "rpm"}
